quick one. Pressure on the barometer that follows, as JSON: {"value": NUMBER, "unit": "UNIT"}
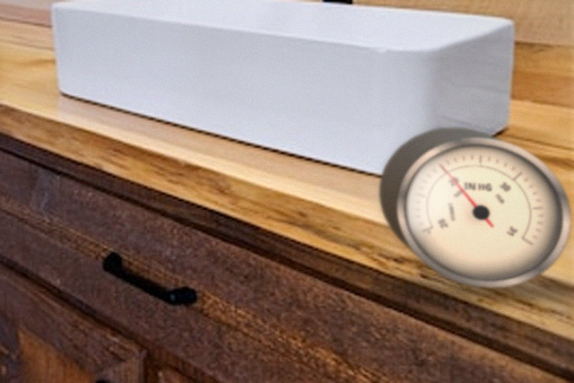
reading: {"value": 29, "unit": "inHg"}
